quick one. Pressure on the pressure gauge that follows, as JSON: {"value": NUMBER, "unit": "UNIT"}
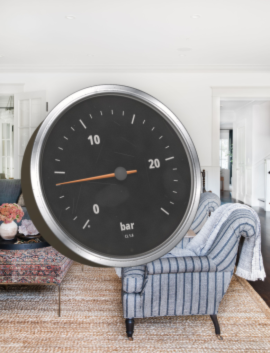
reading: {"value": 4, "unit": "bar"}
